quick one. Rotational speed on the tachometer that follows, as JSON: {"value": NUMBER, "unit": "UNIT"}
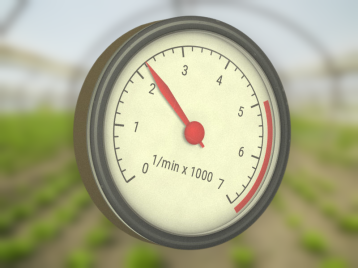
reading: {"value": 2200, "unit": "rpm"}
